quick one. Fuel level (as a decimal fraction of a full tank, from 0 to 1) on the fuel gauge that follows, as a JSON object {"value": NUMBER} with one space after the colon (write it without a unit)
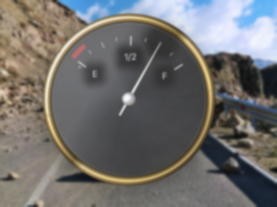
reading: {"value": 0.75}
